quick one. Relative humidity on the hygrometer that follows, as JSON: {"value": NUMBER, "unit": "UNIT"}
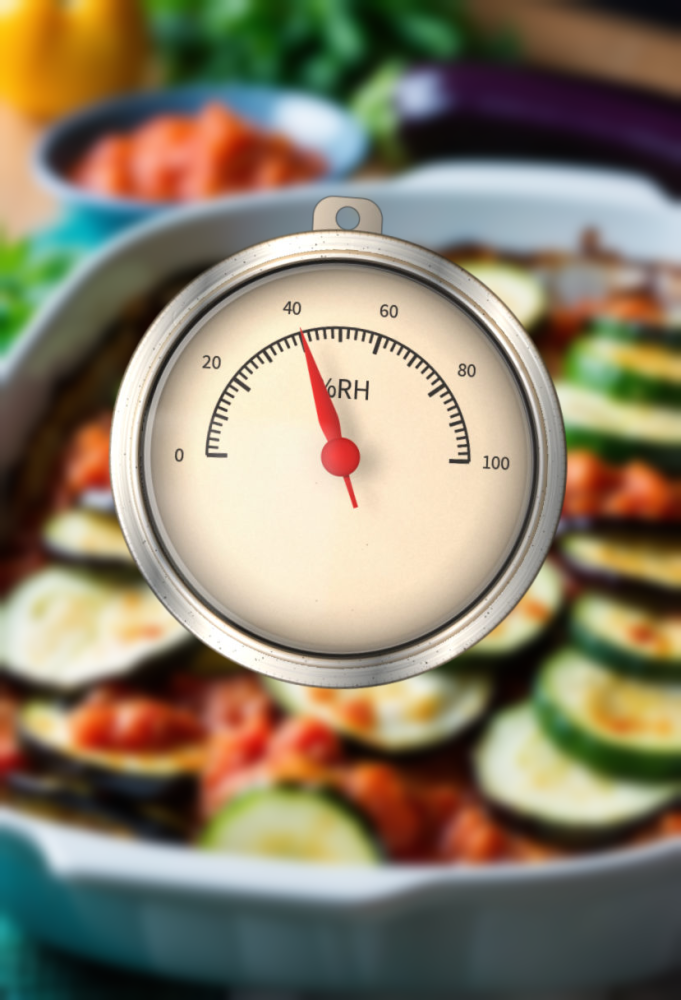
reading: {"value": 40, "unit": "%"}
